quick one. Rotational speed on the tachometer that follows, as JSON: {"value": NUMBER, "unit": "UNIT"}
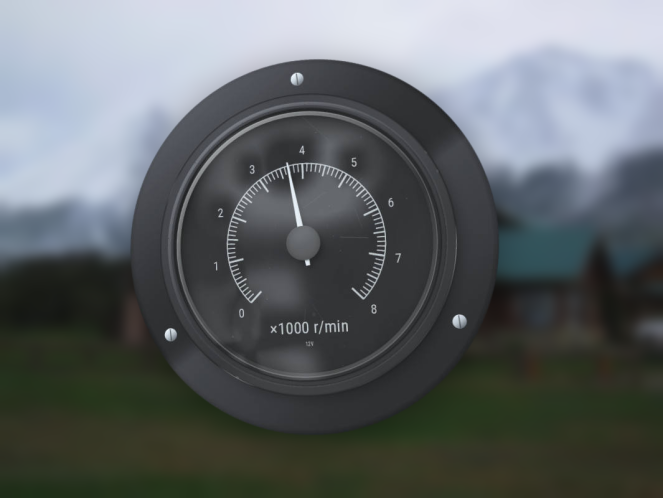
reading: {"value": 3700, "unit": "rpm"}
